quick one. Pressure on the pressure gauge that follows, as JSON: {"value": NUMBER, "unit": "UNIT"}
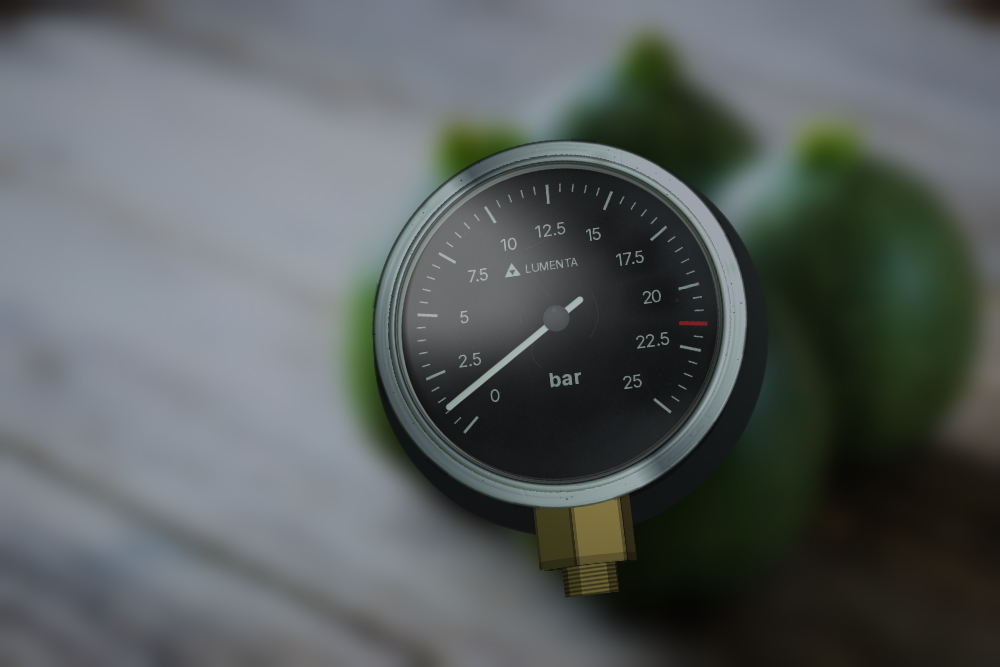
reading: {"value": 1, "unit": "bar"}
